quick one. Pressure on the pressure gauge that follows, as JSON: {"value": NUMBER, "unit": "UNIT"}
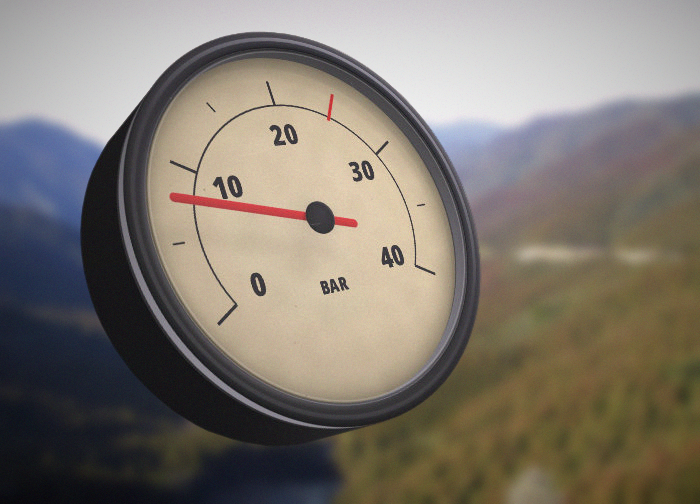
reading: {"value": 7.5, "unit": "bar"}
